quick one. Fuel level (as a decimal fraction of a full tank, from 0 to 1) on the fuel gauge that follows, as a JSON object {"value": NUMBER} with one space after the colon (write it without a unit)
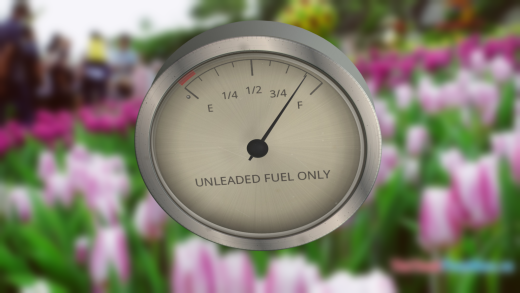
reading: {"value": 0.875}
